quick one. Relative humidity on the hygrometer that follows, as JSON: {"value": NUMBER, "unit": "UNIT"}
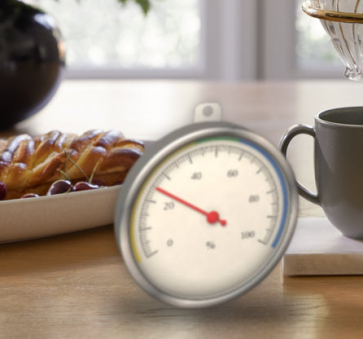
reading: {"value": 25, "unit": "%"}
